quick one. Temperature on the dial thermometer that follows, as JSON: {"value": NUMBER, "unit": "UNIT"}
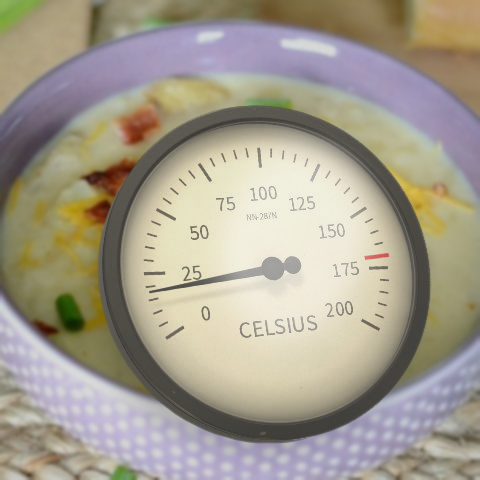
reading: {"value": 17.5, "unit": "°C"}
